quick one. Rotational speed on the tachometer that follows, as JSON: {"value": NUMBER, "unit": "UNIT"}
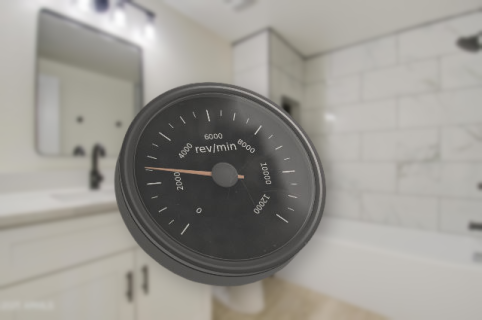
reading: {"value": 2500, "unit": "rpm"}
